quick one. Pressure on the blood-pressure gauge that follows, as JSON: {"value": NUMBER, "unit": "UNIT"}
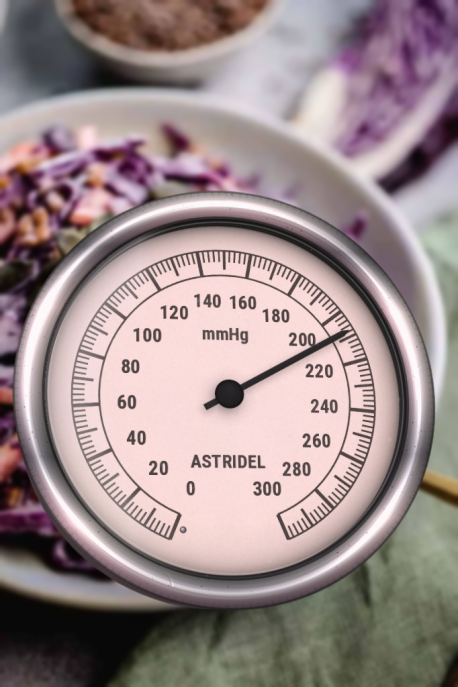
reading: {"value": 208, "unit": "mmHg"}
